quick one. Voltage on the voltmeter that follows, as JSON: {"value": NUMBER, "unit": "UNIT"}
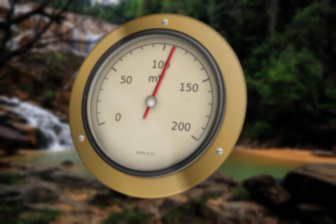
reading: {"value": 110, "unit": "mV"}
